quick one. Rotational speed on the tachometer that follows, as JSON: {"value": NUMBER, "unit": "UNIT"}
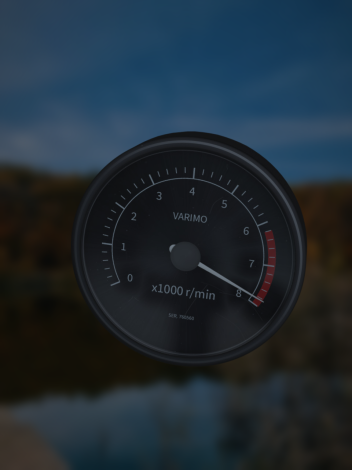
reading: {"value": 7800, "unit": "rpm"}
